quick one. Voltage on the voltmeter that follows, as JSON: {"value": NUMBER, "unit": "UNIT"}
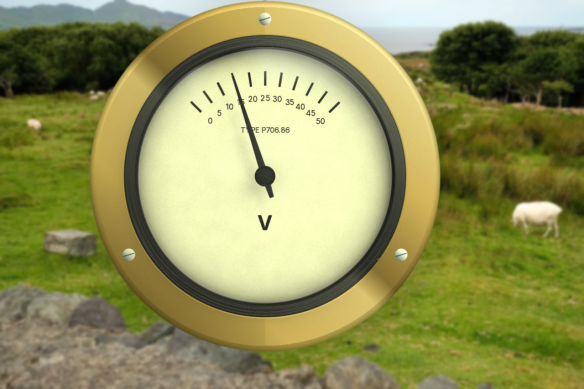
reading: {"value": 15, "unit": "V"}
